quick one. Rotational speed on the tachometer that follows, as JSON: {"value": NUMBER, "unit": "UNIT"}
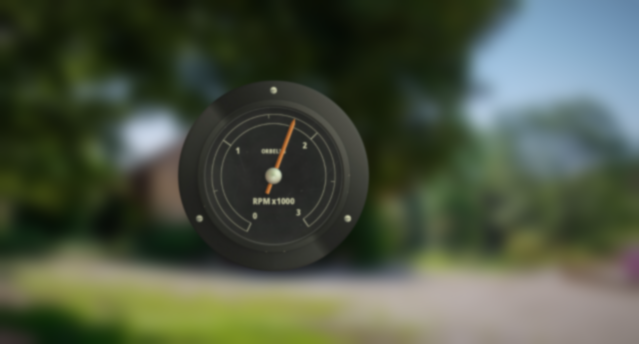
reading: {"value": 1750, "unit": "rpm"}
